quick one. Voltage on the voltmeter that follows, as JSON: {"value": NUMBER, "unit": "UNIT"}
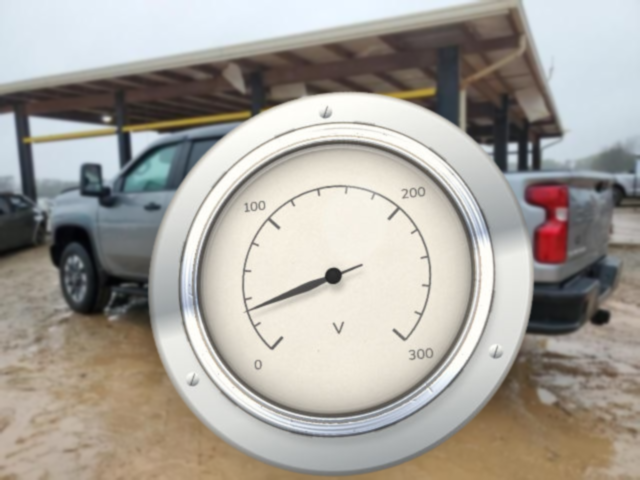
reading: {"value": 30, "unit": "V"}
